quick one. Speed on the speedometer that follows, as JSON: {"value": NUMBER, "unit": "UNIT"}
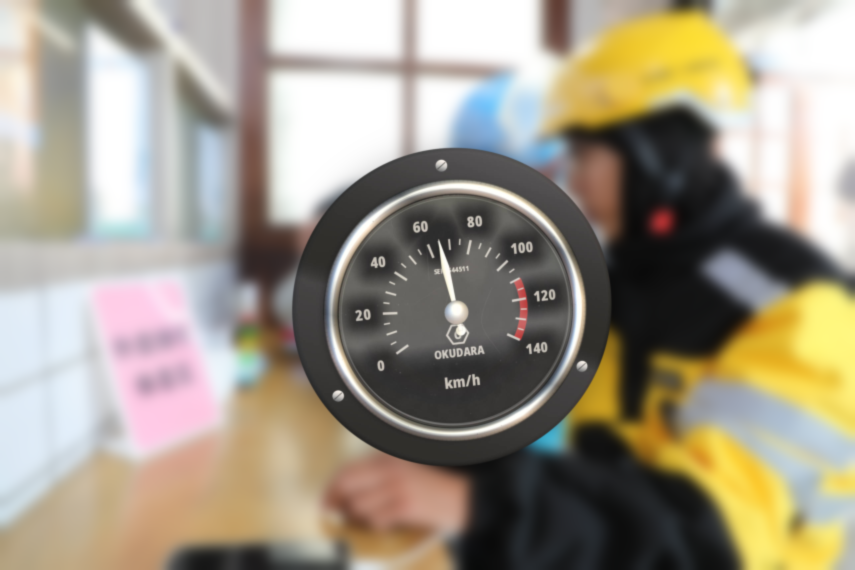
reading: {"value": 65, "unit": "km/h"}
